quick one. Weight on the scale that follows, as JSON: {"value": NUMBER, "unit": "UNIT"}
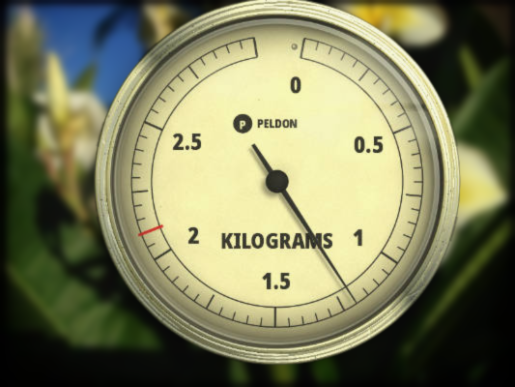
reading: {"value": 1.2, "unit": "kg"}
